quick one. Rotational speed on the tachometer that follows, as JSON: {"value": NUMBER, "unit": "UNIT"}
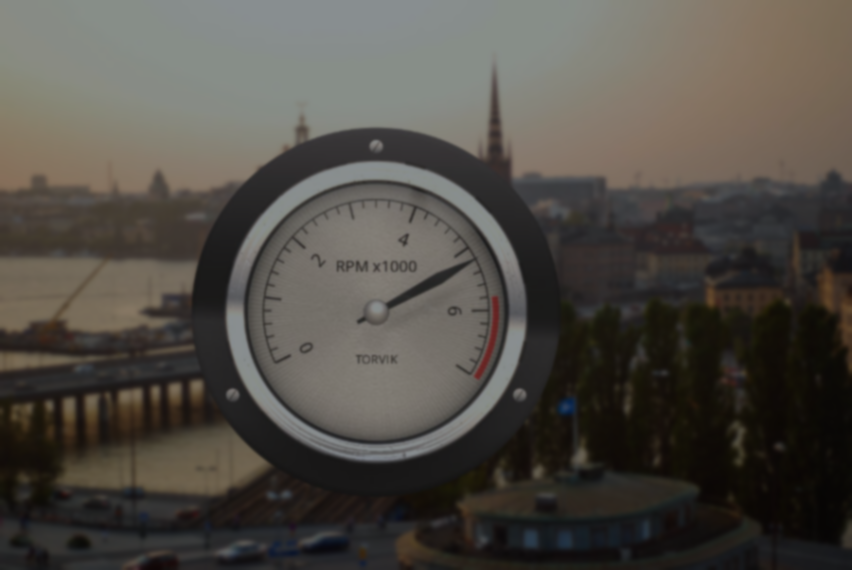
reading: {"value": 5200, "unit": "rpm"}
